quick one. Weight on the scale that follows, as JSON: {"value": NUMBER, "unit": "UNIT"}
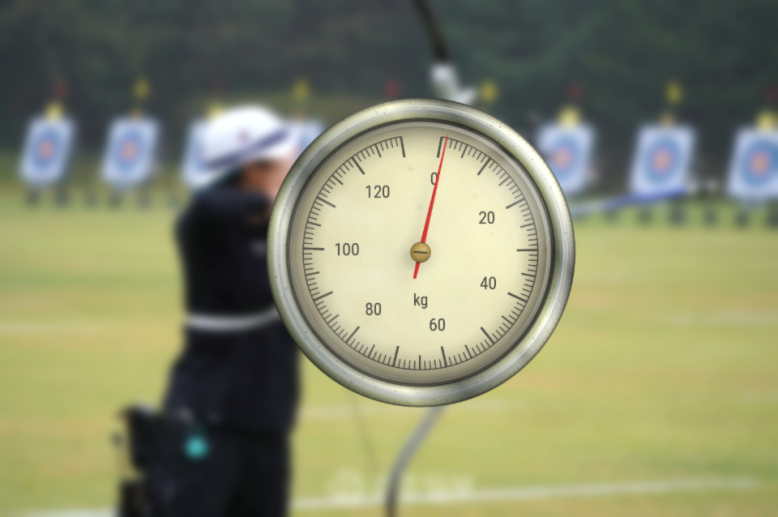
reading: {"value": 1, "unit": "kg"}
